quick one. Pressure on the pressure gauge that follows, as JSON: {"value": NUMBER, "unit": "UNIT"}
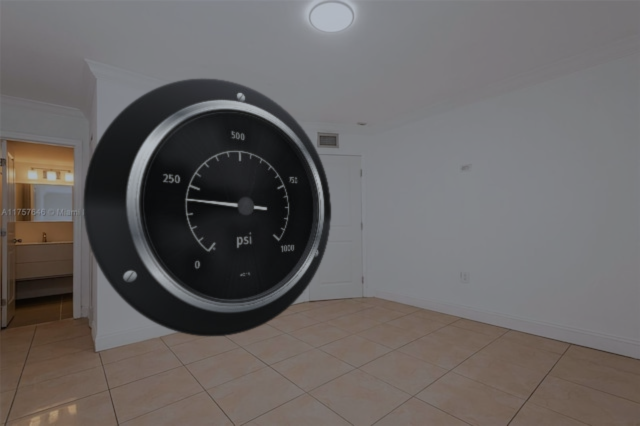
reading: {"value": 200, "unit": "psi"}
